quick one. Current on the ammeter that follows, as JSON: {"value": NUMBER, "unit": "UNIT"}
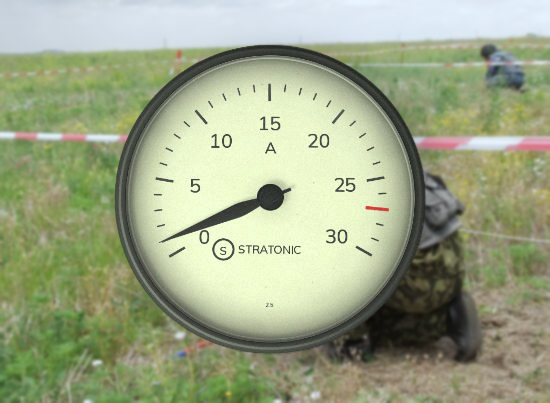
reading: {"value": 1, "unit": "A"}
